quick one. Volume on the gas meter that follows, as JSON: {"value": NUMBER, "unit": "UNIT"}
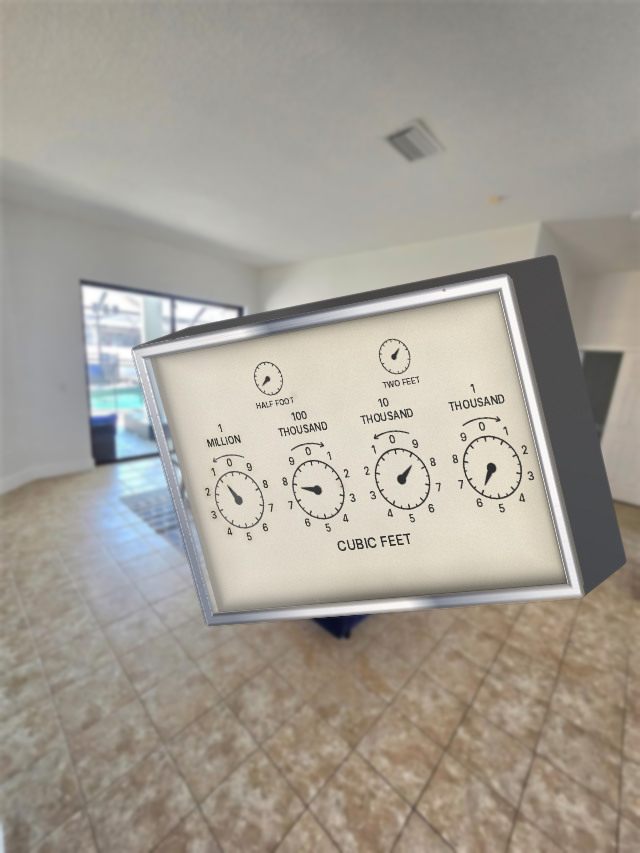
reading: {"value": 78600, "unit": "ft³"}
